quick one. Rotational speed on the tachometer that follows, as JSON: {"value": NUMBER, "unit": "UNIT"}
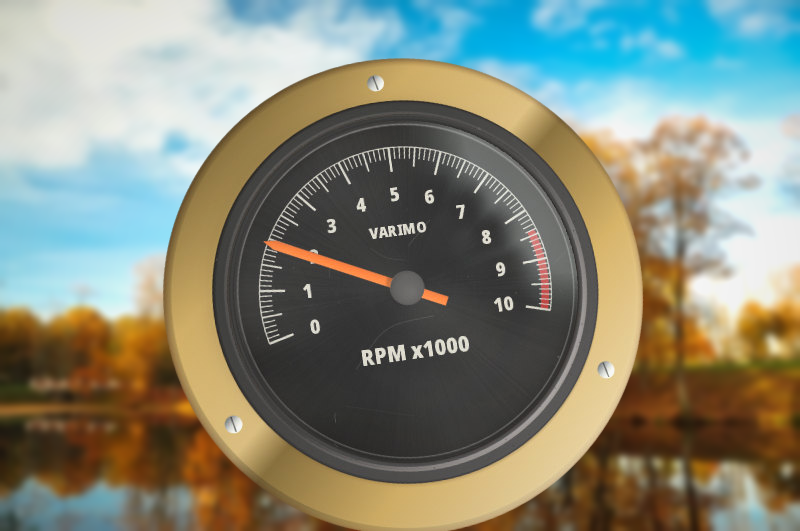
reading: {"value": 1900, "unit": "rpm"}
